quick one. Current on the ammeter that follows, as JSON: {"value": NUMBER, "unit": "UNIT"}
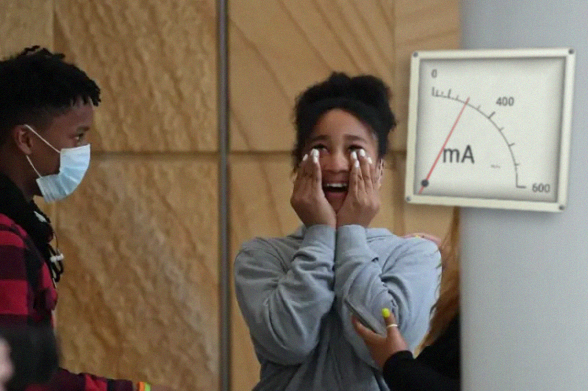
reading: {"value": 300, "unit": "mA"}
